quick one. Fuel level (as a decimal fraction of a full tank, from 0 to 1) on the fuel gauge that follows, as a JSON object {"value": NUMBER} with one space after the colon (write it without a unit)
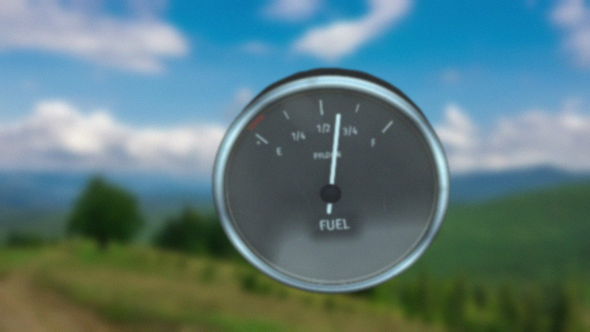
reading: {"value": 0.625}
